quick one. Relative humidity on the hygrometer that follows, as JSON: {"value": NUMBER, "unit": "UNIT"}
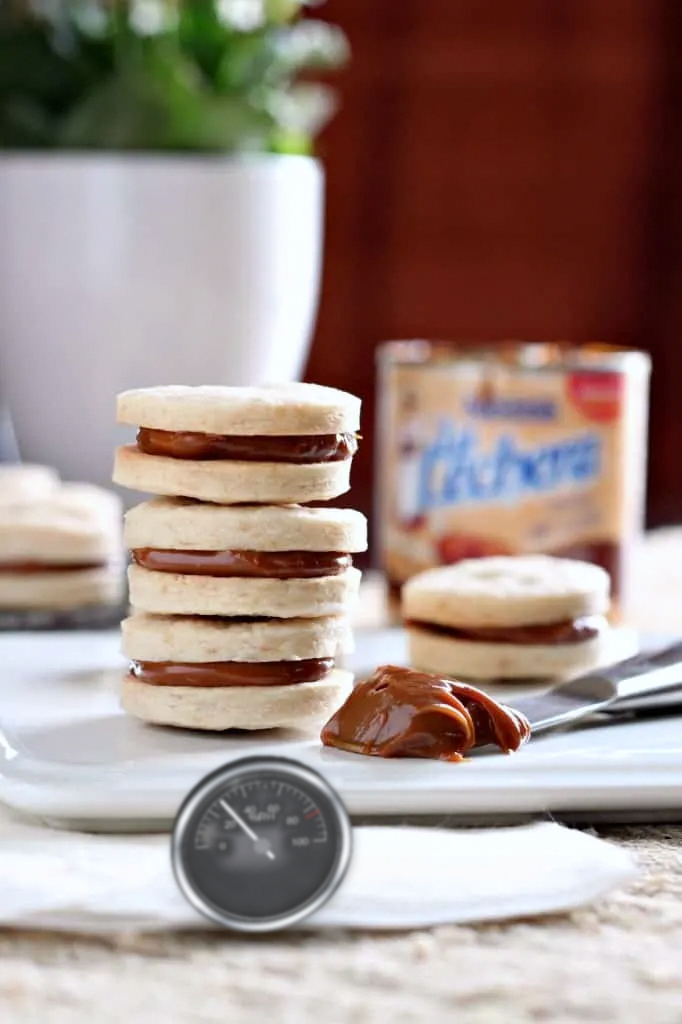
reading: {"value": 28, "unit": "%"}
